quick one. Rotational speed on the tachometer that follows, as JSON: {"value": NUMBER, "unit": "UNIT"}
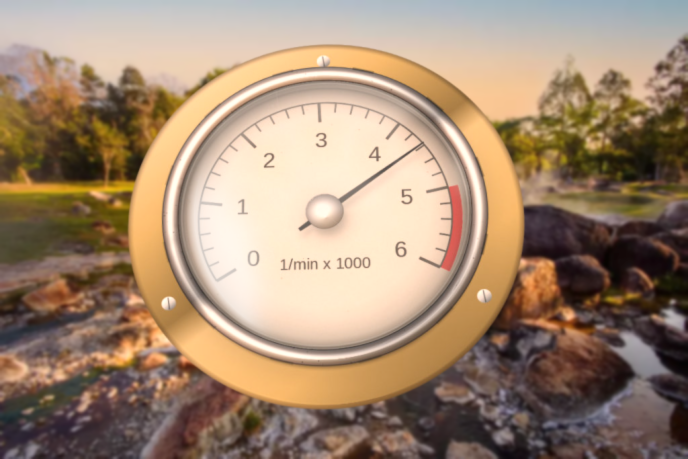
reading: {"value": 4400, "unit": "rpm"}
